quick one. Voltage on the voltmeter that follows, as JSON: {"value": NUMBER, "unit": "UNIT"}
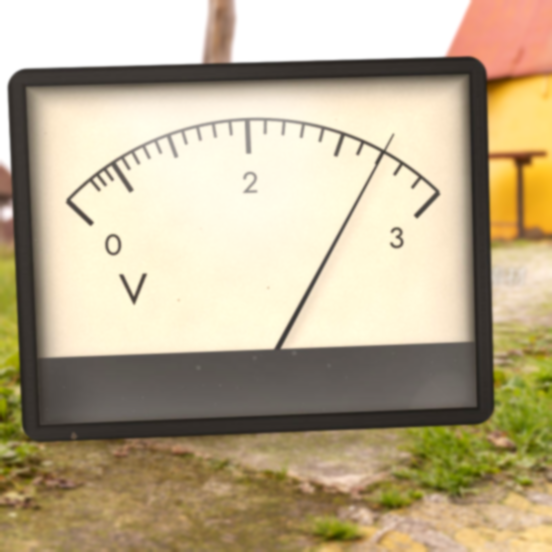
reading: {"value": 2.7, "unit": "V"}
